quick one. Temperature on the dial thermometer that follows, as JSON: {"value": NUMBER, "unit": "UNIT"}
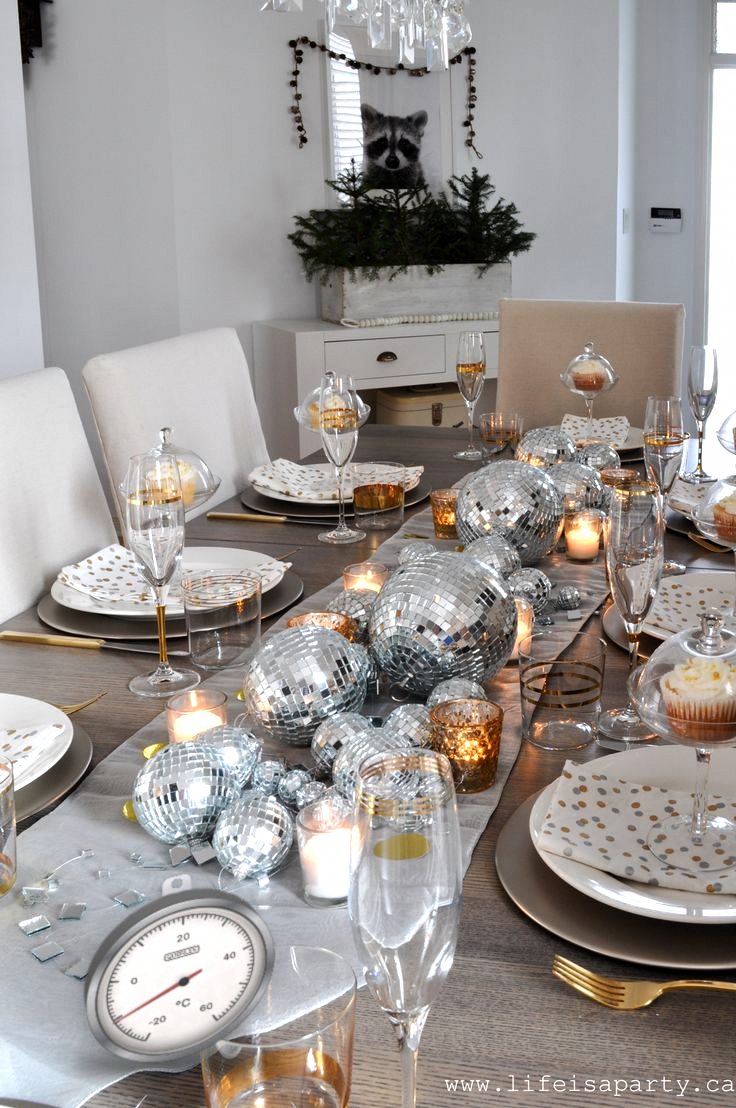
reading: {"value": -10, "unit": "°C"}
